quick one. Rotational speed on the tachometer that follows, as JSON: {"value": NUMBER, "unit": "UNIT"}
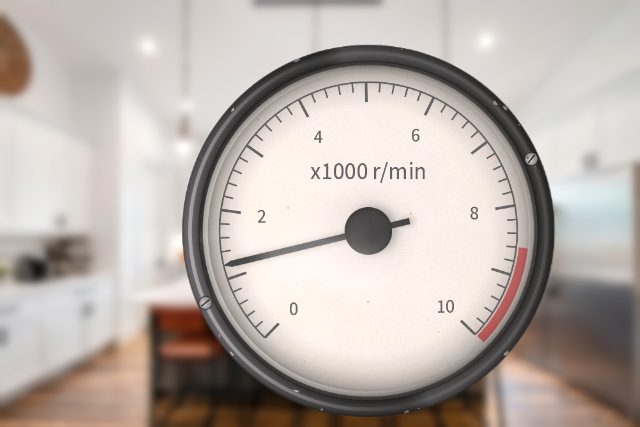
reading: {"value": 1200, "unit": "rpm"}
